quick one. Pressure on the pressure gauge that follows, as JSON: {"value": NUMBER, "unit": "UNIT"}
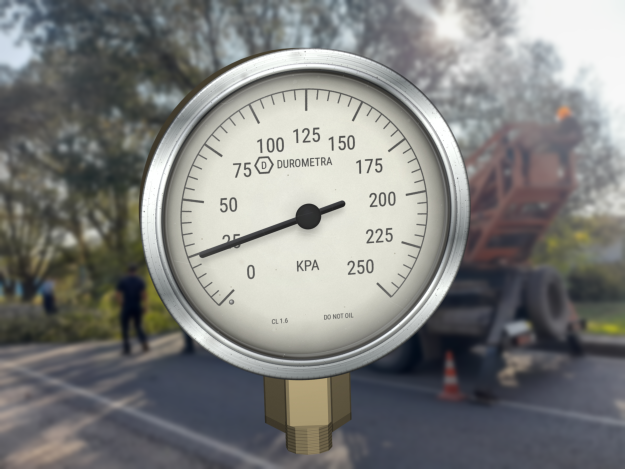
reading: {"value": 25, "unit": "kPa"}
